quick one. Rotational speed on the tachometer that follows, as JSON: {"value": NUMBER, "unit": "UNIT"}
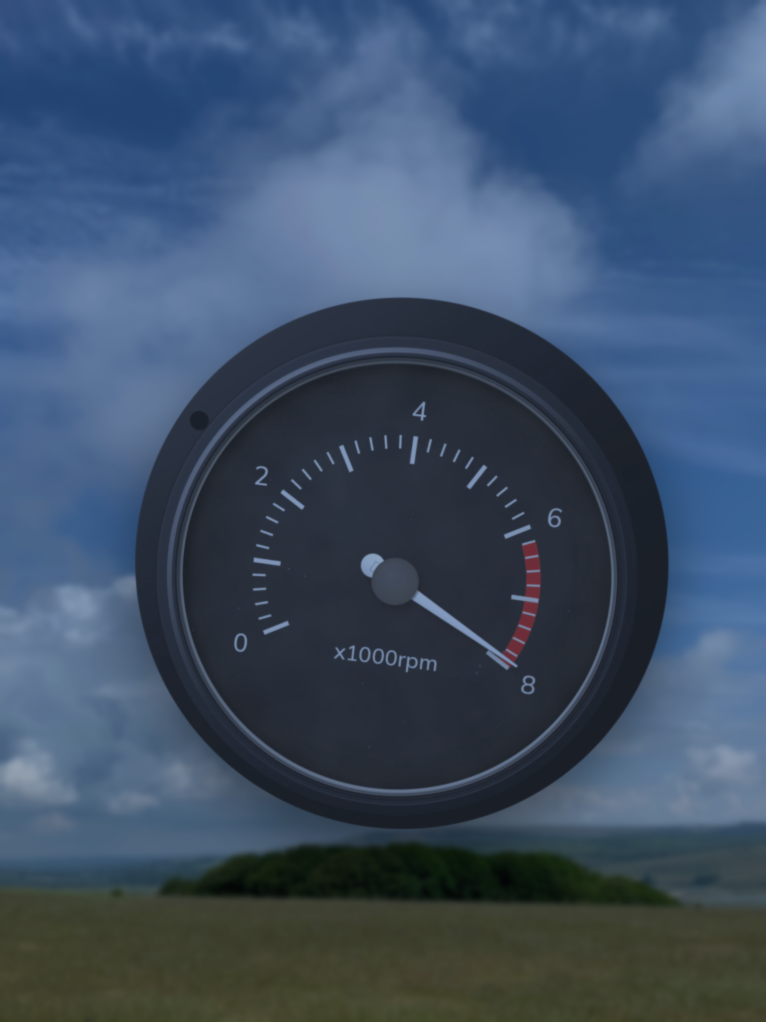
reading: {"value": 7900, "unit": "rpm"}
